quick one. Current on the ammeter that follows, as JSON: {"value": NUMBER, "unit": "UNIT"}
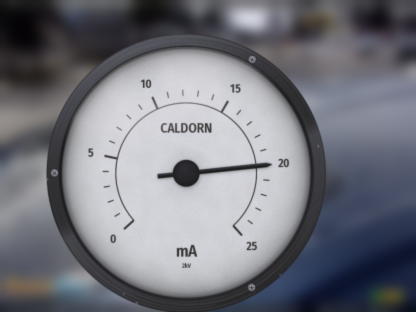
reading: {"value": 20, "unit": "mA"}
